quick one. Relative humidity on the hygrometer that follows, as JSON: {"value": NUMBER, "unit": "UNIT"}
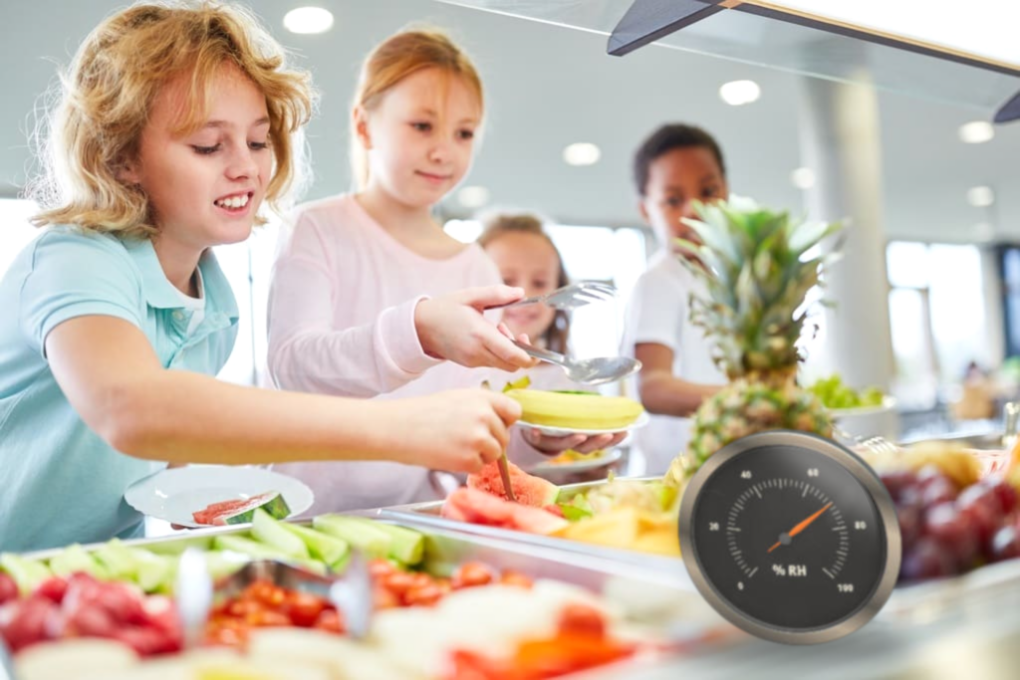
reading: {"value": 70, "unit": "%"}
